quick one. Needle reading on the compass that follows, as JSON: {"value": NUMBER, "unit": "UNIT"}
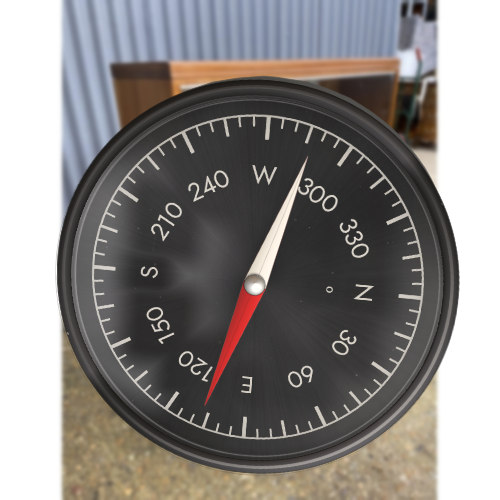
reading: {"value": 107.5, "unit": "°"}
